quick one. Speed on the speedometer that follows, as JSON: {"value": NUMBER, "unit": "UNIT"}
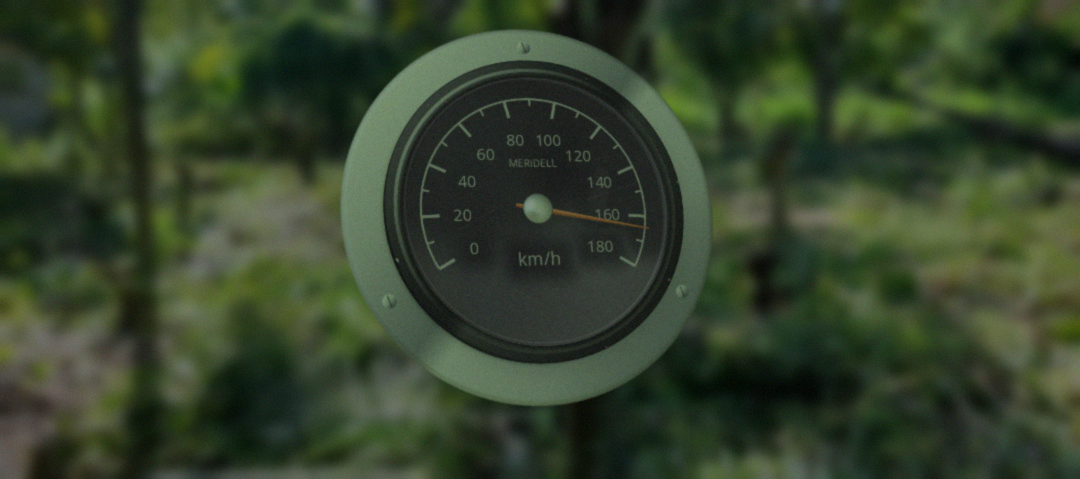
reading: {"value": 165, "unit": "km/h"}
